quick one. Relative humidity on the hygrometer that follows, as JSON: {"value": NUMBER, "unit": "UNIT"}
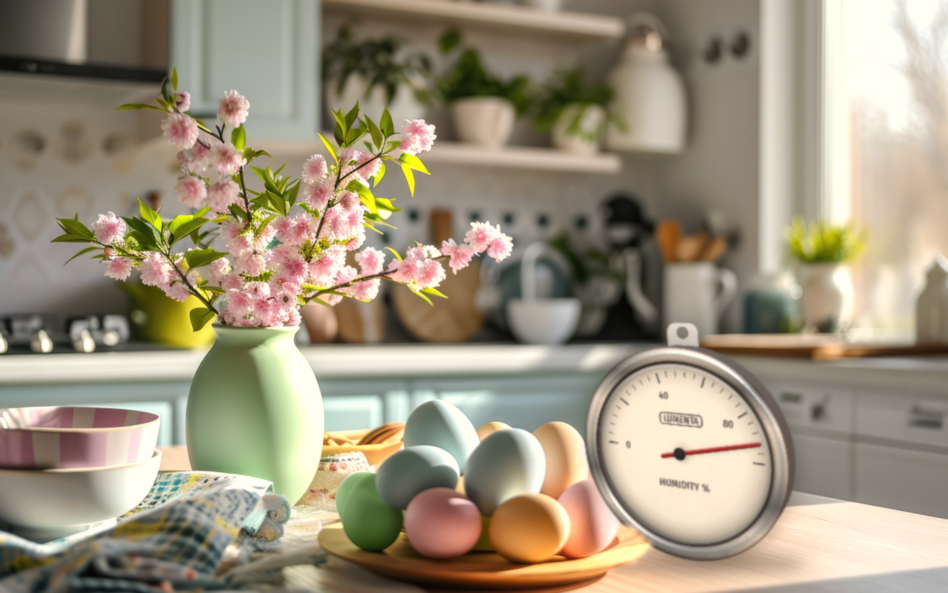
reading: {"value": 92, "unit": "%"}
